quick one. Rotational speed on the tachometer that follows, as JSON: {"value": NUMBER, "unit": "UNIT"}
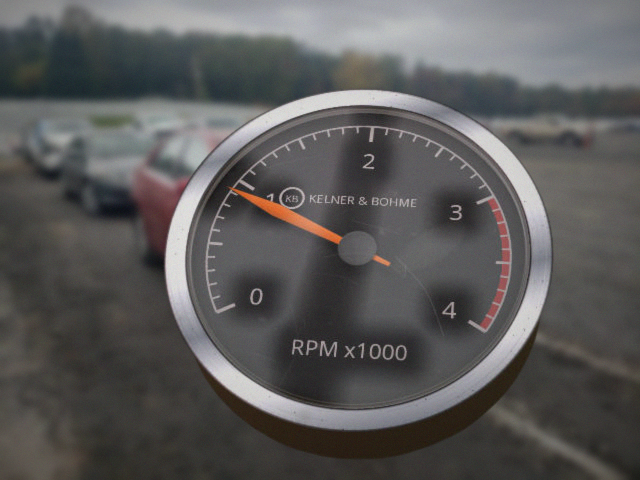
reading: {"value": 900, "unit": "rpm"}
